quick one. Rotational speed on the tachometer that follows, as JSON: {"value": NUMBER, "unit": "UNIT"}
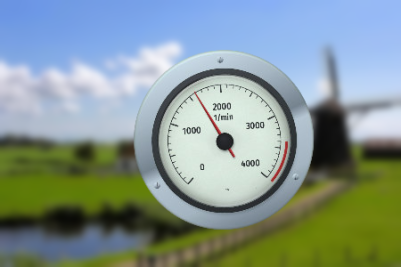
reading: {"value": 1600, "unit": "rpm"}
